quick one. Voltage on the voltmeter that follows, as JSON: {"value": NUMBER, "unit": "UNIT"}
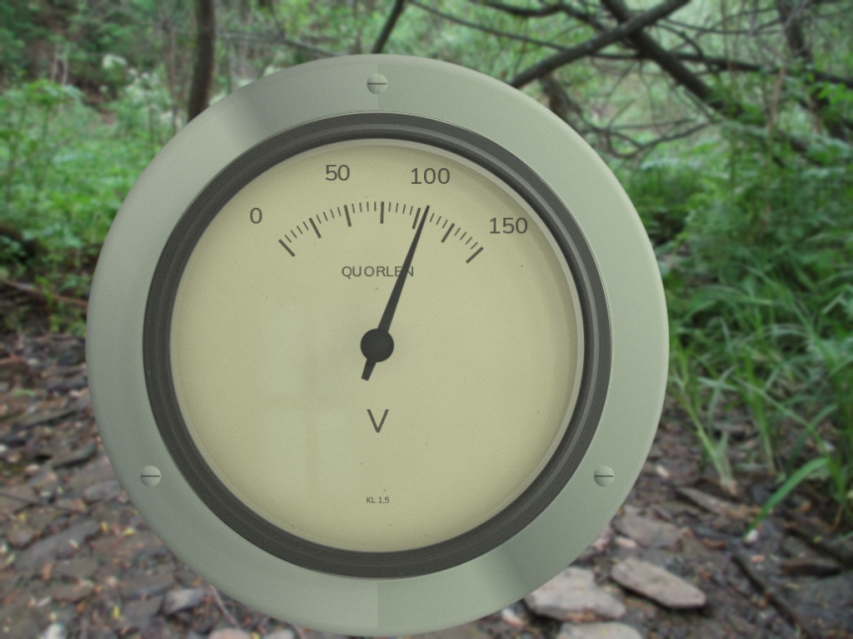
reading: {"value": 105, "unit": "V"}
